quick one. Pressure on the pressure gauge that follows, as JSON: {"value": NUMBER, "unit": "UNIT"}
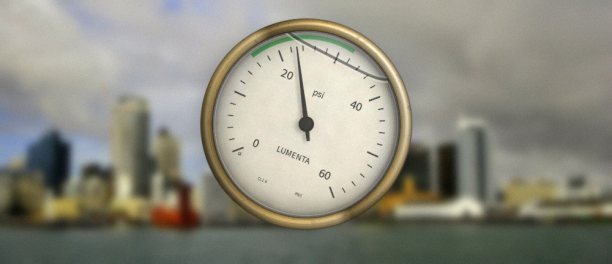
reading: {"value": 23, "unit": "psi"}
